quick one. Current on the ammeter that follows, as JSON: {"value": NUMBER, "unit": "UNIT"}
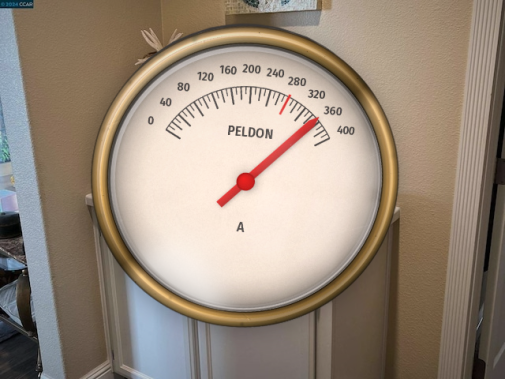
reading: {"value": 350, "unit": "A"}
